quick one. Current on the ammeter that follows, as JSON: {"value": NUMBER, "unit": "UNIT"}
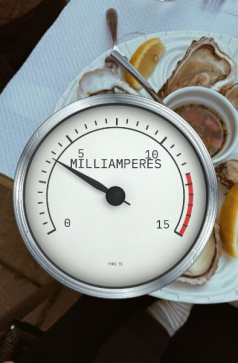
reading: {"value": 3.75, "unit": "mA"}
